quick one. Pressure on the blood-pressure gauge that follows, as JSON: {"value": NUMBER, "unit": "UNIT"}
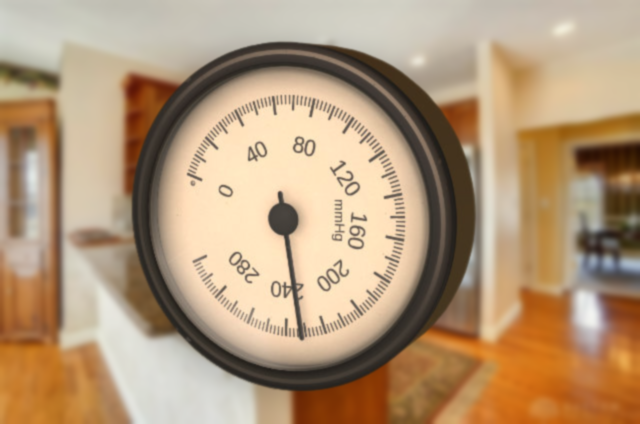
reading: {"value": 230, "unit": "mmHg"}
